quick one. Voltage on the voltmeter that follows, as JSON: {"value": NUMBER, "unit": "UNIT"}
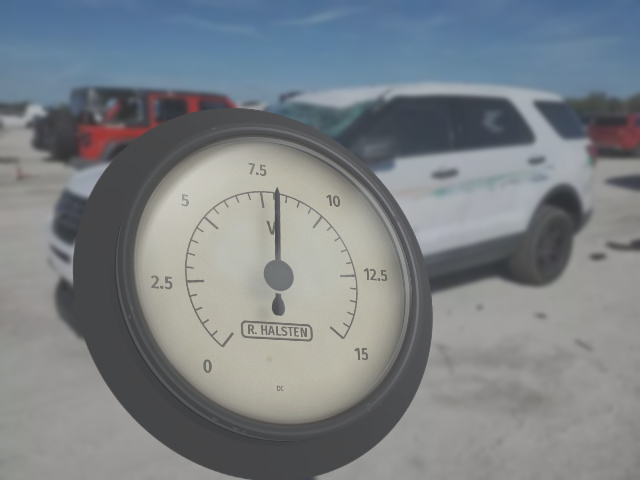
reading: {"value": 8, "unit": "V"}
